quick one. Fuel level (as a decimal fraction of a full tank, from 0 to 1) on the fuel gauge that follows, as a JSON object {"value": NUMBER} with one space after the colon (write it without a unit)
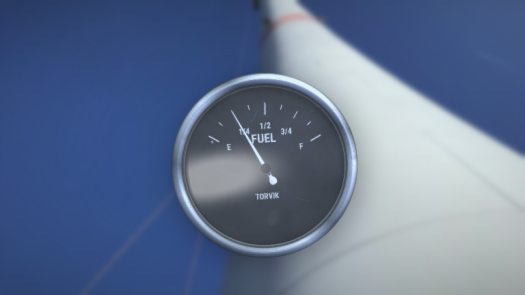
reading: {"value": 0.25}
